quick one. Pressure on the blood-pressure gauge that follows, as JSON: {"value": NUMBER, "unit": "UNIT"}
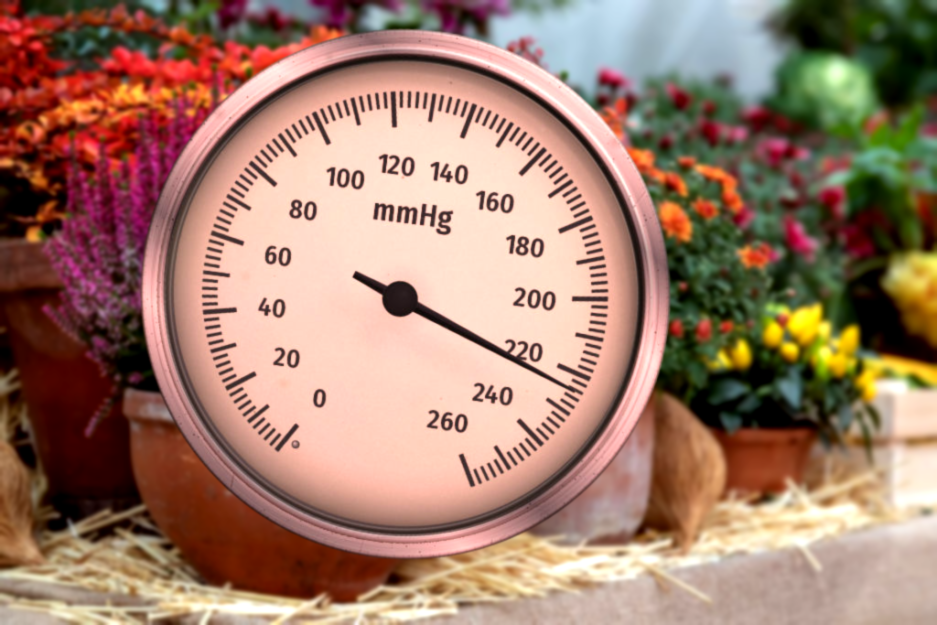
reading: {"value": 224, "unit": "mmHg"}
